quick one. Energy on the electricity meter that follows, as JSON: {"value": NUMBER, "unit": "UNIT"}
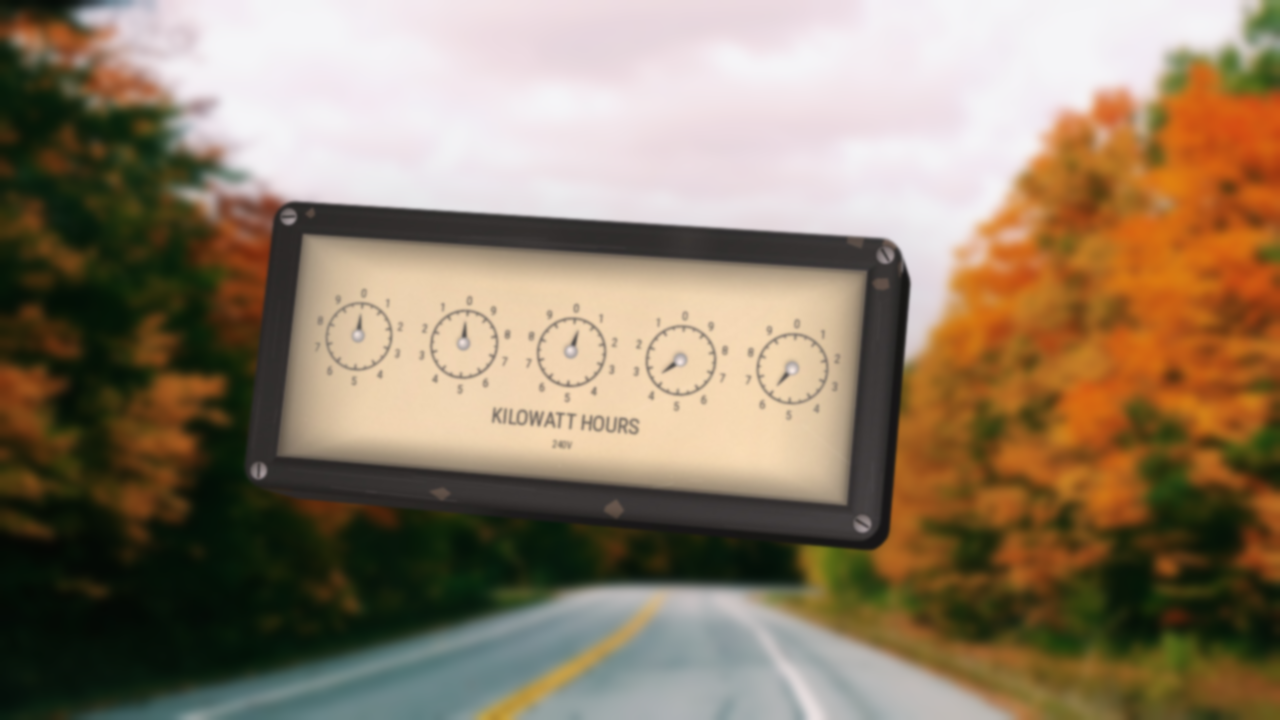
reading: {"value": 36, "unit": "kWh"}
